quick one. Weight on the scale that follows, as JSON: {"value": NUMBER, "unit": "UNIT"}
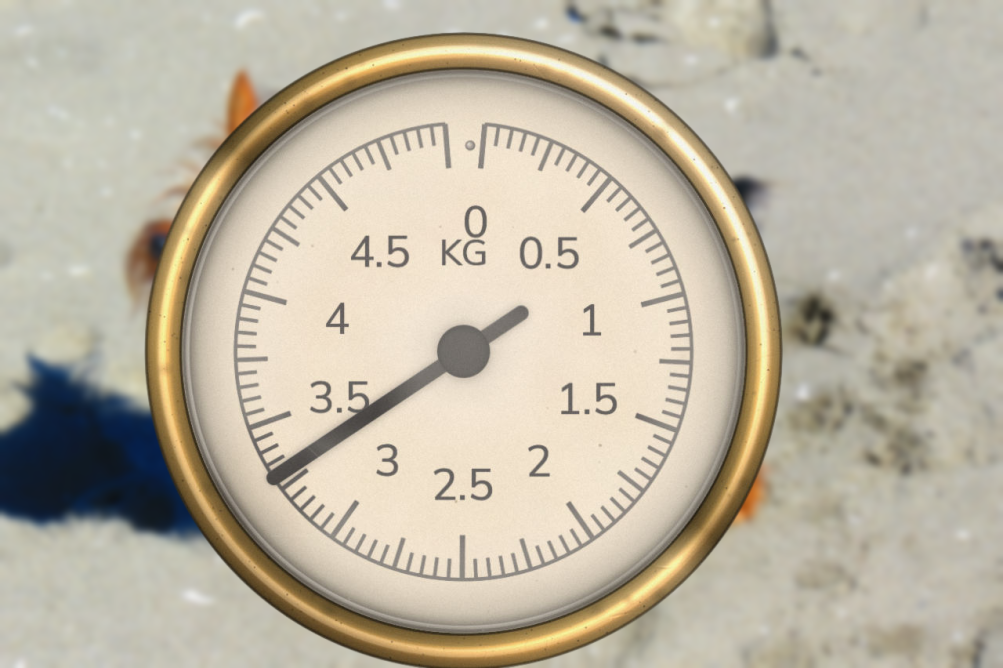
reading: {"value": 3.3, "unit": "kg"}
